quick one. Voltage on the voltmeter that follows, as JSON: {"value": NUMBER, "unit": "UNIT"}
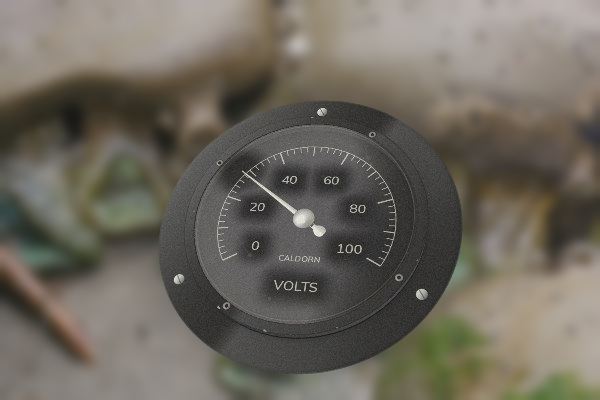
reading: {"value": 28, "unit": "V"}
